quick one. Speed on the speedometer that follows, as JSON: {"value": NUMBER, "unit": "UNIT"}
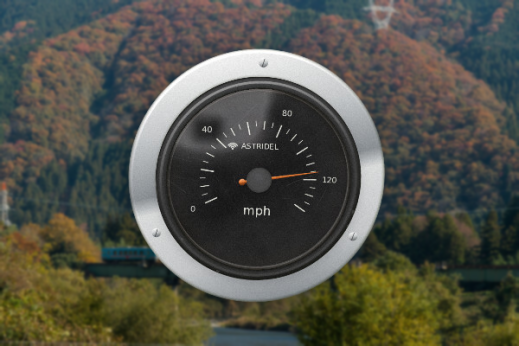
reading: {"value": 115, "unit": "mph"}
